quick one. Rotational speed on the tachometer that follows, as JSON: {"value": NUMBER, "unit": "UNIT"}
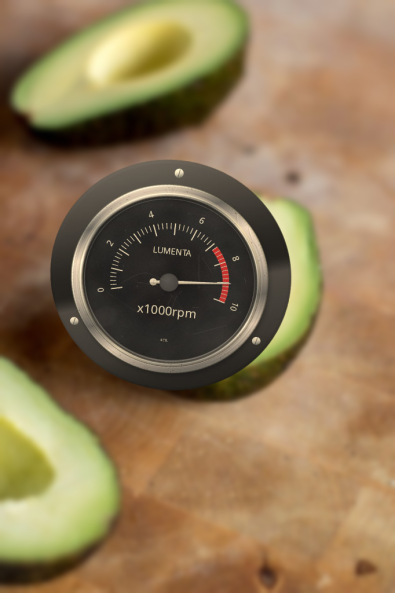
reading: {"value": 9000, "unit": "rpm"}
